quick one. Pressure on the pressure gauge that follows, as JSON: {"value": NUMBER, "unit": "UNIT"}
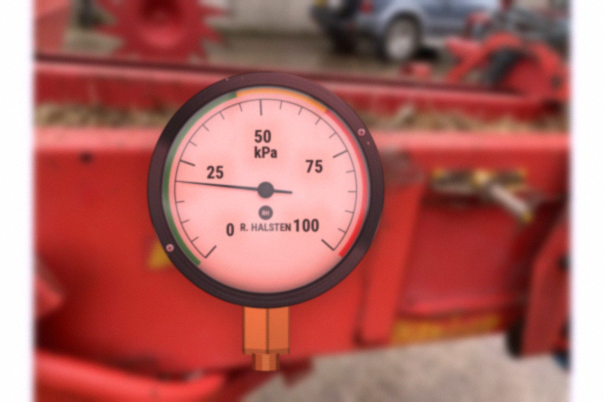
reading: {"value": 20, "unit": "kPa"}
